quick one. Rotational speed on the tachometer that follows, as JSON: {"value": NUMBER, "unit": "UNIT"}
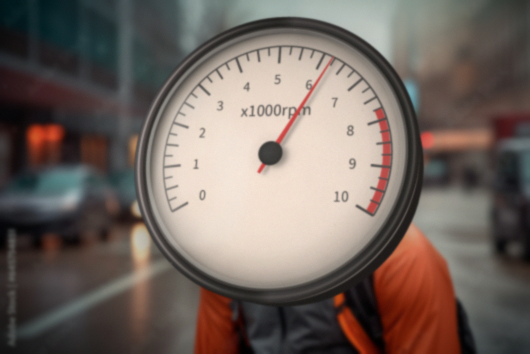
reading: {"value": 6250, "unit": "rpm"}
